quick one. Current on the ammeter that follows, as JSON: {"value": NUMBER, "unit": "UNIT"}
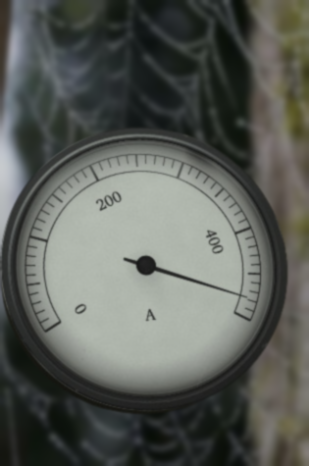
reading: {"value": 480, "unit": "A"}
